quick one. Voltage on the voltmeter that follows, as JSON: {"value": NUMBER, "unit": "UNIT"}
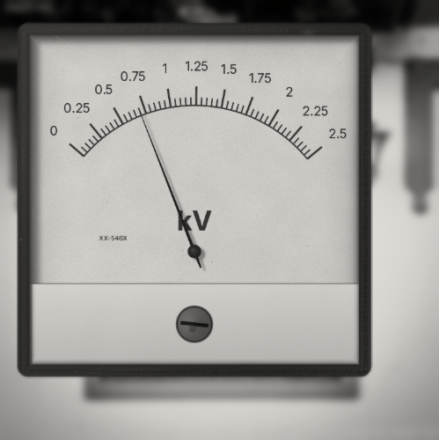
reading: {"value": 0.7, "unit": "kV"}
